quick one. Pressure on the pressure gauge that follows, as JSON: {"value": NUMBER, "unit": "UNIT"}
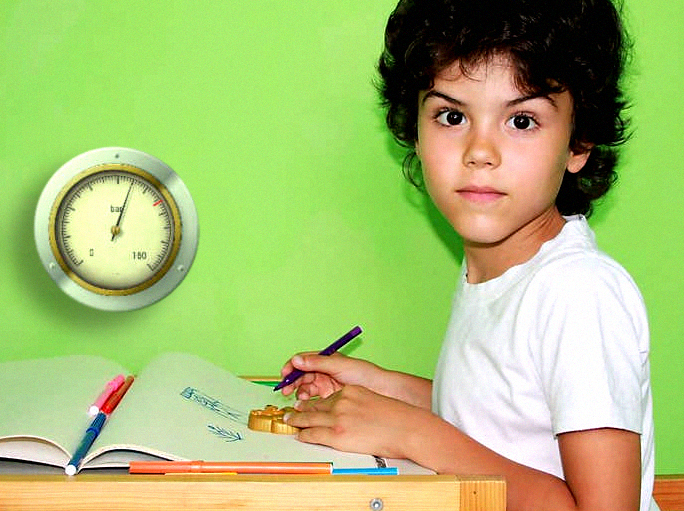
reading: {"value": 90, "unit": "bar"}
